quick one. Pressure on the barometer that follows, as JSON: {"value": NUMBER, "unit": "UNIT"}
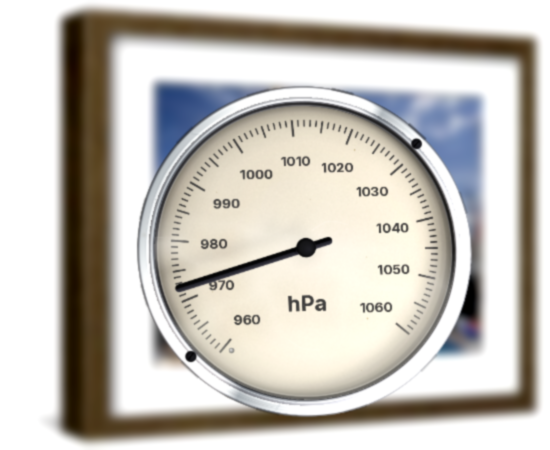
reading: {"value": 972, "unit": "hPa"}
